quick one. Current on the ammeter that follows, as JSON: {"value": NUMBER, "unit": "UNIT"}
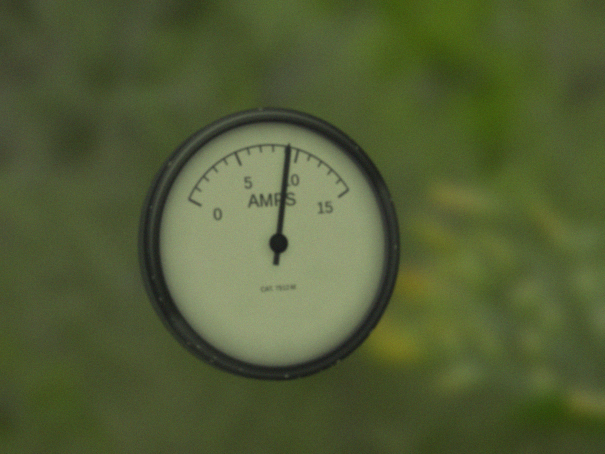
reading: {"value": 9, "unit": "A"}
